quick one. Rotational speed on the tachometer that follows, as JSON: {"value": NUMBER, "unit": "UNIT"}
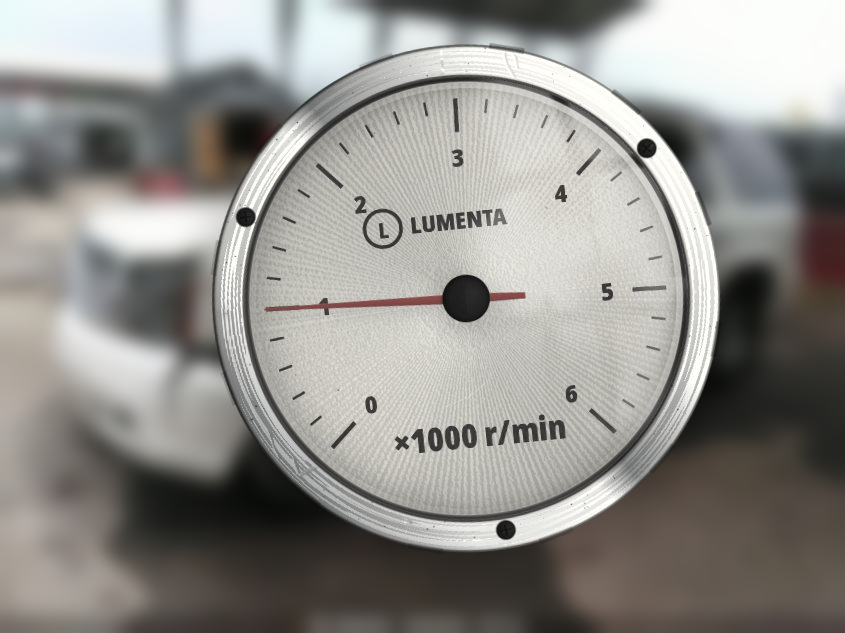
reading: {"value": 1000, "unit": "rpm"}
